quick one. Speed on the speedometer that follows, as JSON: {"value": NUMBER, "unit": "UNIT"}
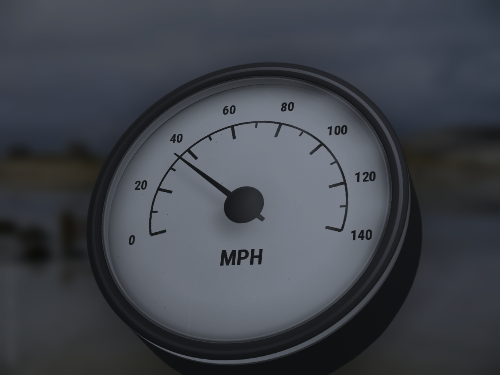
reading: {"value": 35, "unit": "mph"}
